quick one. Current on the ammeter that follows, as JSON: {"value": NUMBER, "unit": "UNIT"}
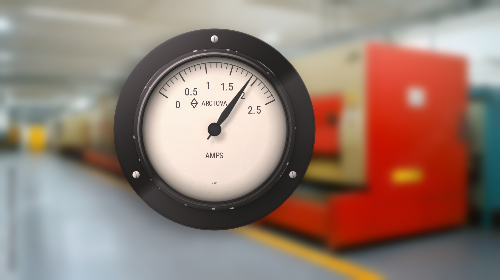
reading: {"value": 1.9, "unit": "A"}
